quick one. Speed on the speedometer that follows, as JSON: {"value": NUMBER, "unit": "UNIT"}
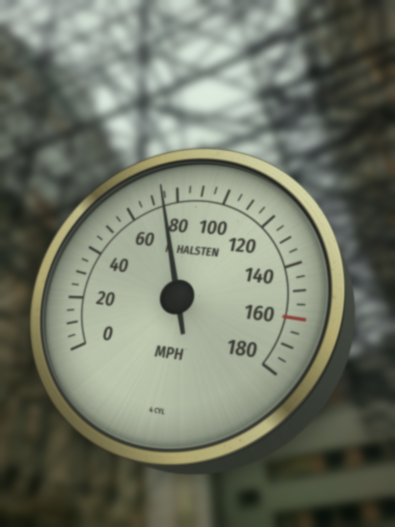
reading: {"value": 75, "unit": "mph"}
